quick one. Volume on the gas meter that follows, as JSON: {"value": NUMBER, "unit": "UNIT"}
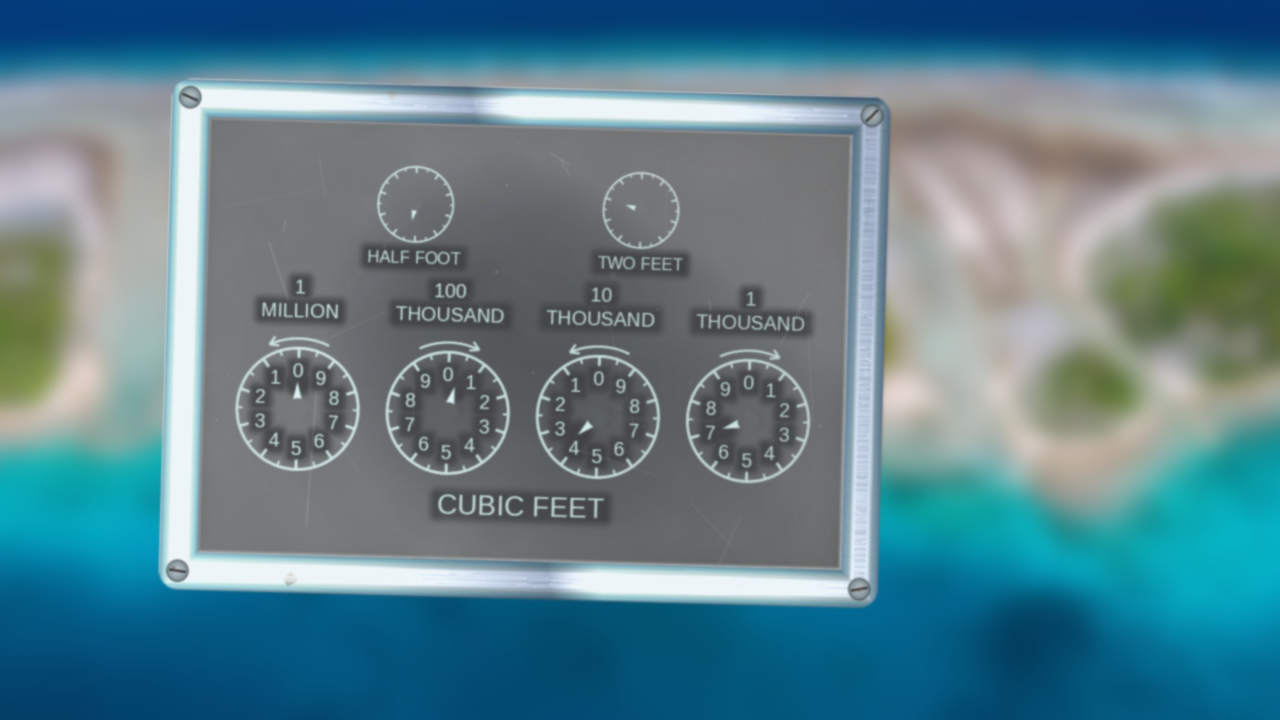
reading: {"value": 3700, "unit": "ft³"}
